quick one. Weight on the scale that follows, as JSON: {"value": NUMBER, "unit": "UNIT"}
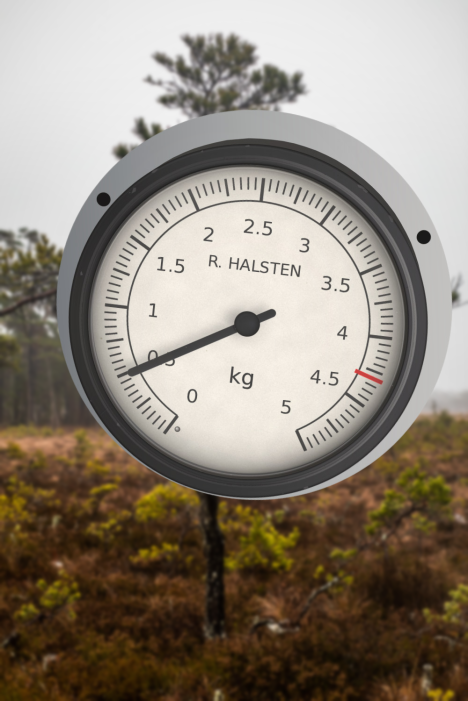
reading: {"value": 0.5, "unit": "kg"}
